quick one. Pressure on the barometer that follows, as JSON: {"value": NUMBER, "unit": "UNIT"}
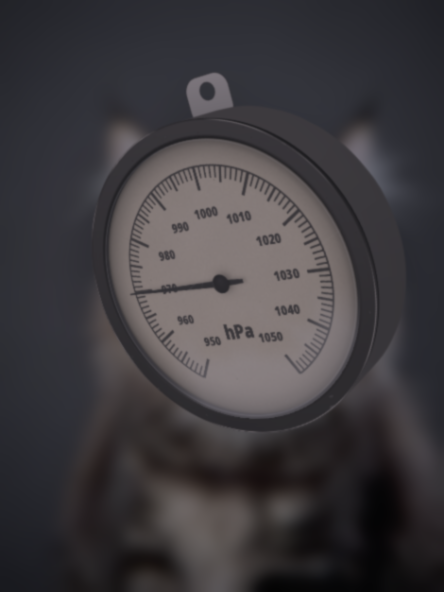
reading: {"value": 970, "unit": "hPa"}
